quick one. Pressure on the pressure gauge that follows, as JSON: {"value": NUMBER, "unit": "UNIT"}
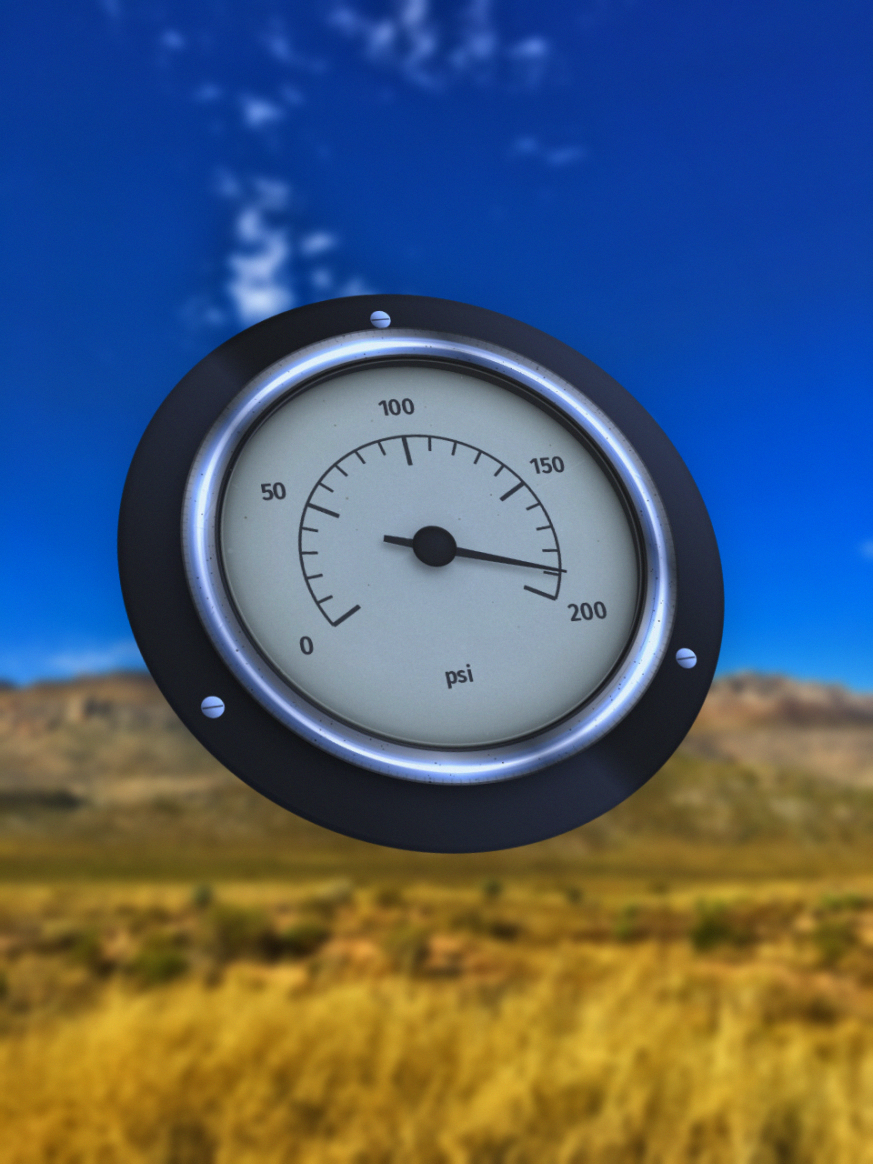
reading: {"value": 190, "unit": "psi"}
